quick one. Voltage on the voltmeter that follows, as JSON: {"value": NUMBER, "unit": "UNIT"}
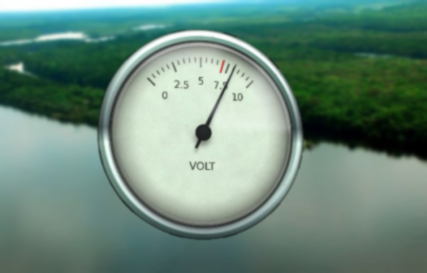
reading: {"value": 8, "unit": "V"}
